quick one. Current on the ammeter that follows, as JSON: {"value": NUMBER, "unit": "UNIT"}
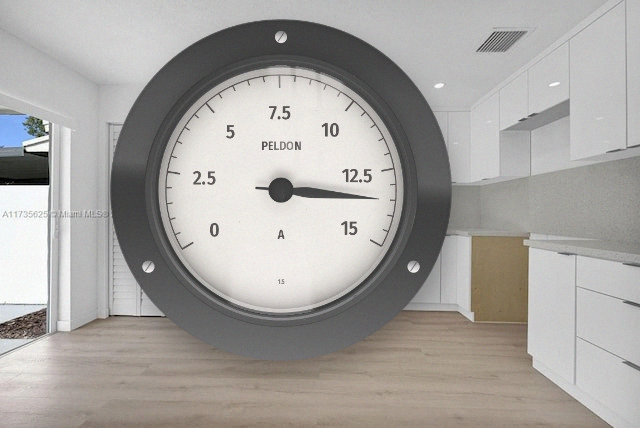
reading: {"value": 13.5, "unit": "A"}
